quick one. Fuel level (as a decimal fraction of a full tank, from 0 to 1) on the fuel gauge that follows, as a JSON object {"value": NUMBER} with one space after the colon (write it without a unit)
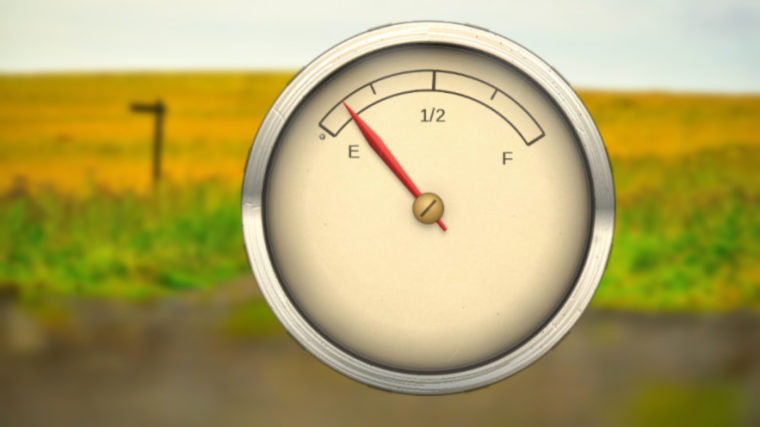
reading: {"value": 0.125}
